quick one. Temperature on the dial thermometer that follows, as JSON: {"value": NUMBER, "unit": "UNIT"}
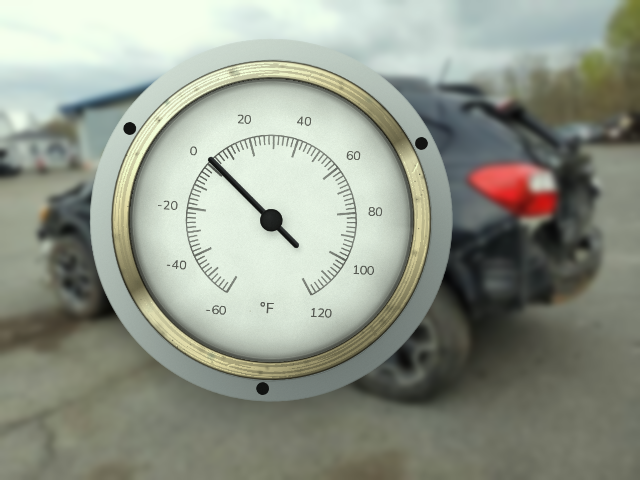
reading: {"value": 2, "unit": "°F"}
